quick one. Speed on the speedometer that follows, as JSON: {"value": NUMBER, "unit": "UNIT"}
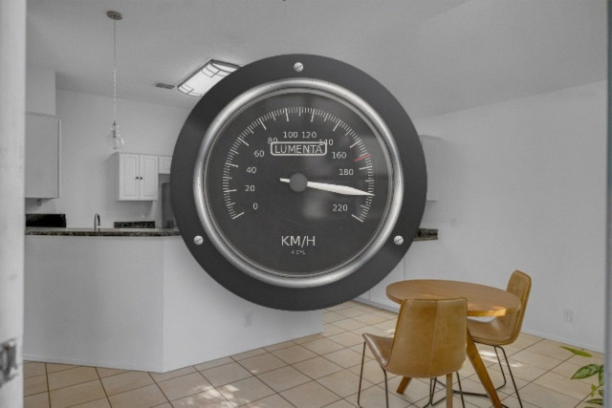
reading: {"value": 200, "unit": "km/h"}
